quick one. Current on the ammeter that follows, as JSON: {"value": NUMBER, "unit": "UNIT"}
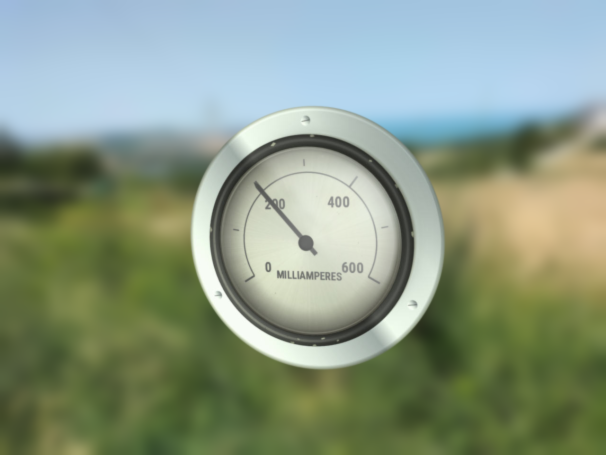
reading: {"value": 200, "unit": "mA"}
